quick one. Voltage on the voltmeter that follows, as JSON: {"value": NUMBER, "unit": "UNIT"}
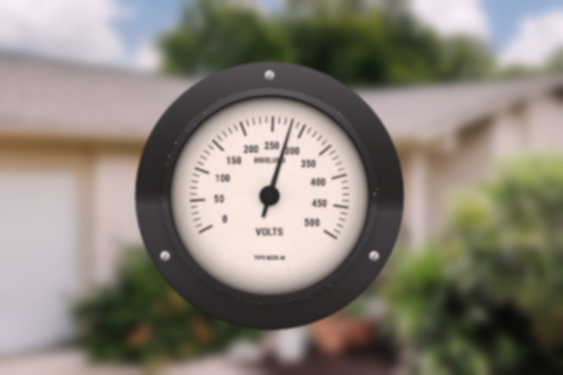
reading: {"value": 280, "unit": "V"}
